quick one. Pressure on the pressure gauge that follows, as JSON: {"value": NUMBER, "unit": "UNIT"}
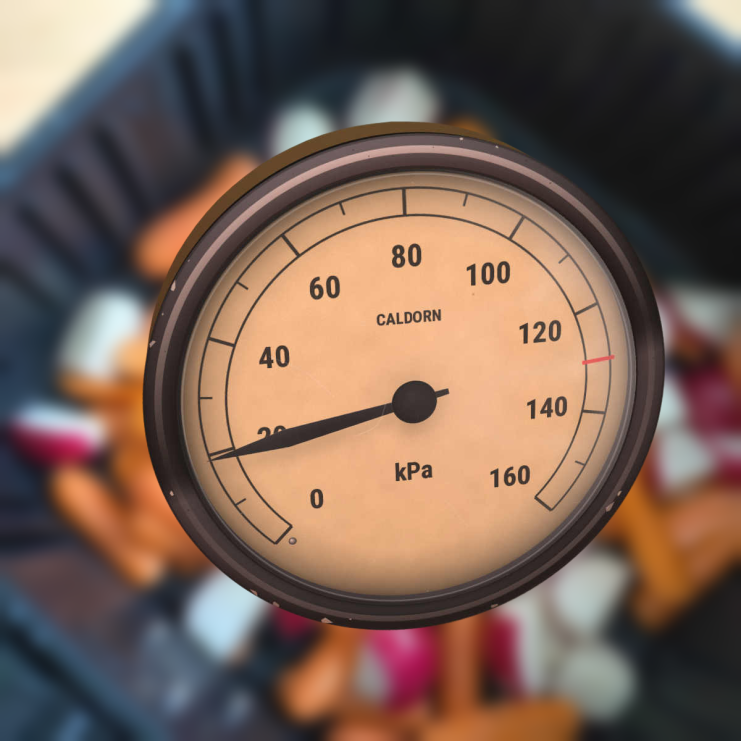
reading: {"value": 20, "unit": "kPa"}
